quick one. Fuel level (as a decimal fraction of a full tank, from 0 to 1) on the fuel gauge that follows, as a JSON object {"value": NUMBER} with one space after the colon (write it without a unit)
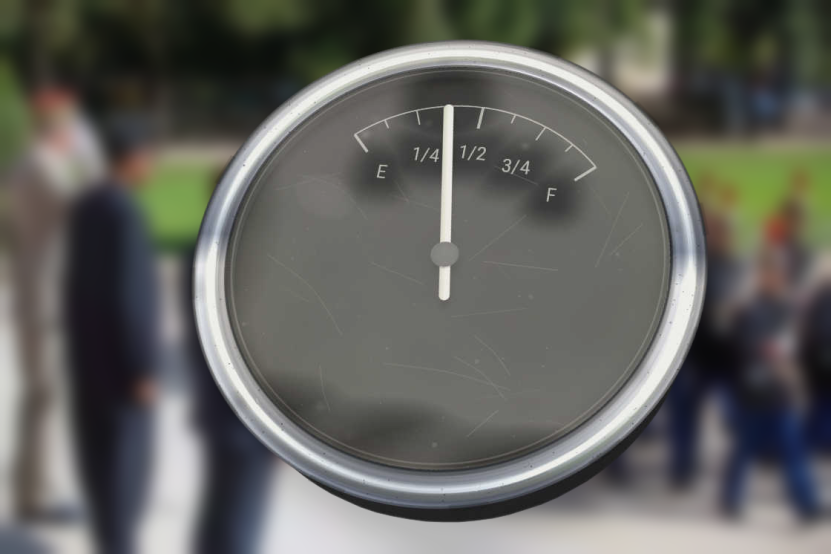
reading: {"value": 0.375}
